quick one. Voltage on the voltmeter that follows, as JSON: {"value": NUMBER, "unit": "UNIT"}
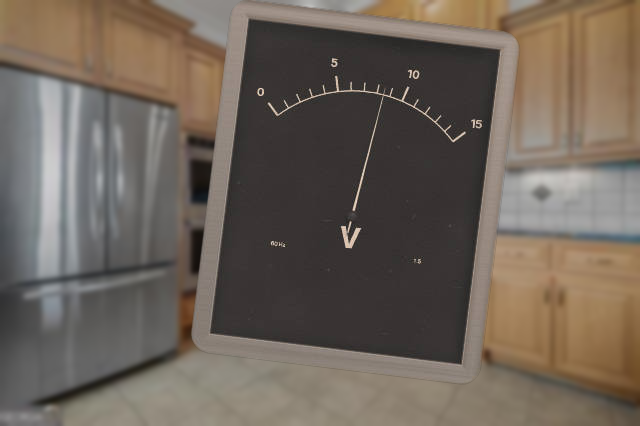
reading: {"value": 8.5, "unit": "V"}
